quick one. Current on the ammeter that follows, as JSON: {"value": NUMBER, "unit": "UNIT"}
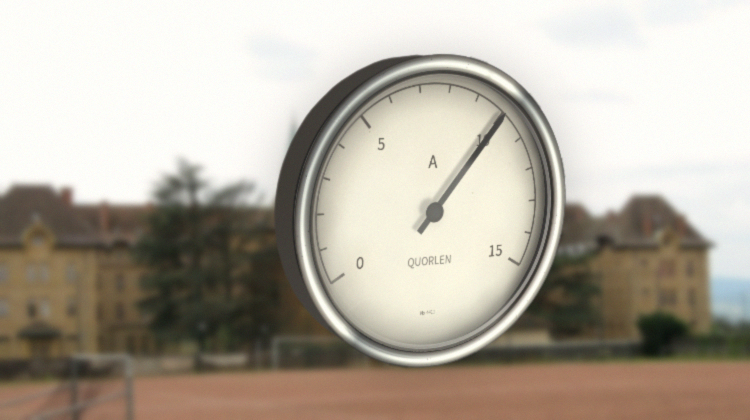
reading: {"value": 10, "unit": "A"}
